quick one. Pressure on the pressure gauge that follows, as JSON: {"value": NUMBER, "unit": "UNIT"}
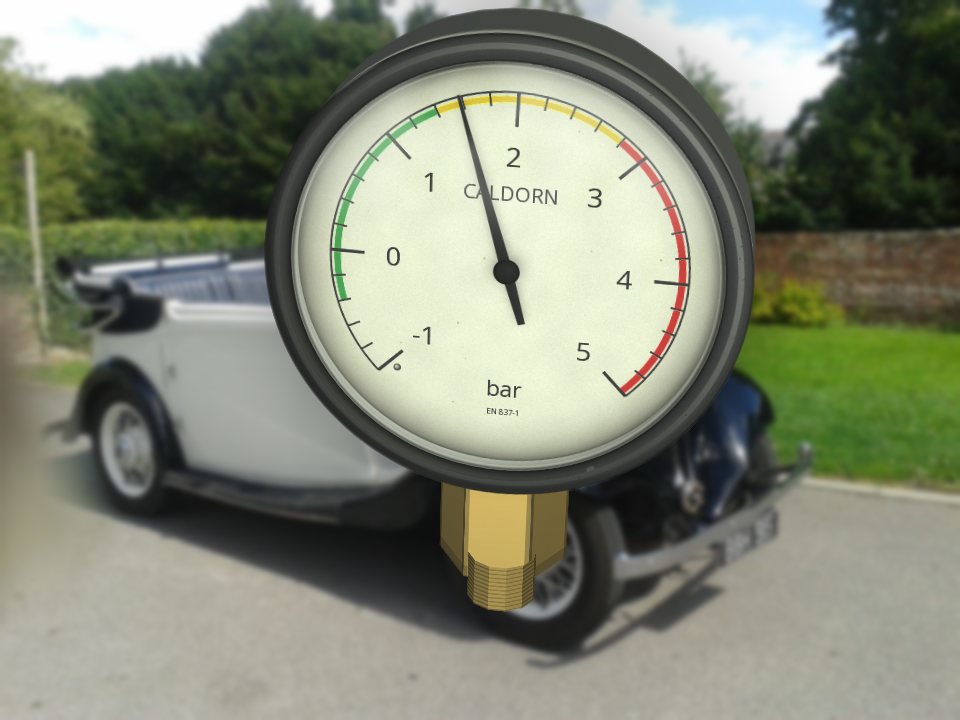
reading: {"value": 1.6, "unit": "bar"}
